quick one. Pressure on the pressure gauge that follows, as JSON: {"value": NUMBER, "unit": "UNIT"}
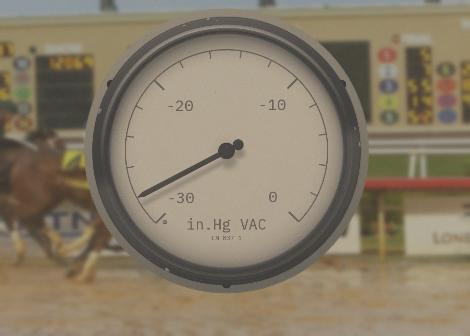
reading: {"value": -28, "unit": "inHg"}
